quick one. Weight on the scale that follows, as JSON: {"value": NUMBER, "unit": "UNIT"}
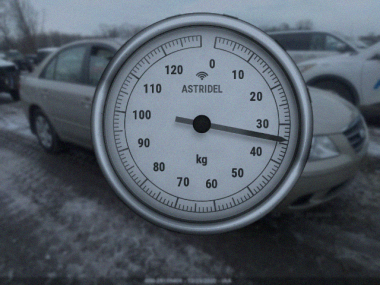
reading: {"value": 34, "unit": "kg"}
